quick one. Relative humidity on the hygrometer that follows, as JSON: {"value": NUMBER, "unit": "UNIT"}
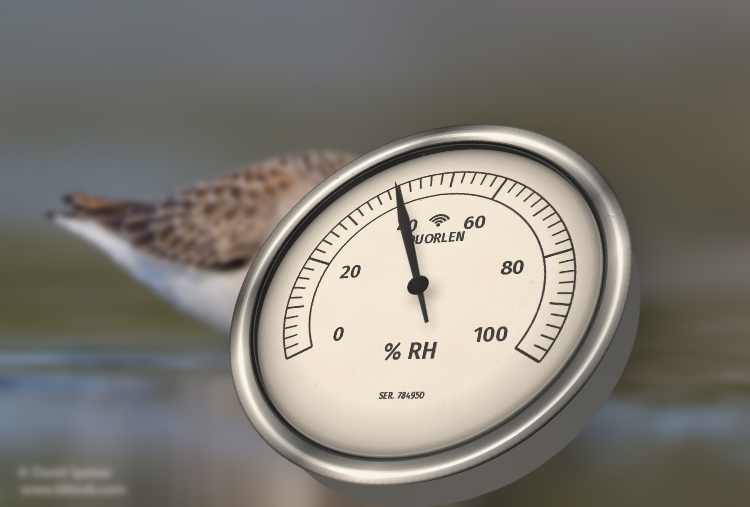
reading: {"value": 40, "unit": "%"}
